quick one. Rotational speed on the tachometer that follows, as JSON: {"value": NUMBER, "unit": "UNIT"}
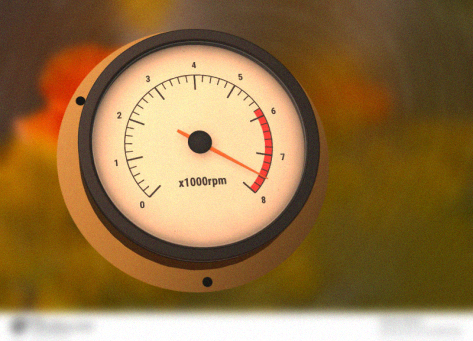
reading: {"value": 7600, "unit": "rpm"}
